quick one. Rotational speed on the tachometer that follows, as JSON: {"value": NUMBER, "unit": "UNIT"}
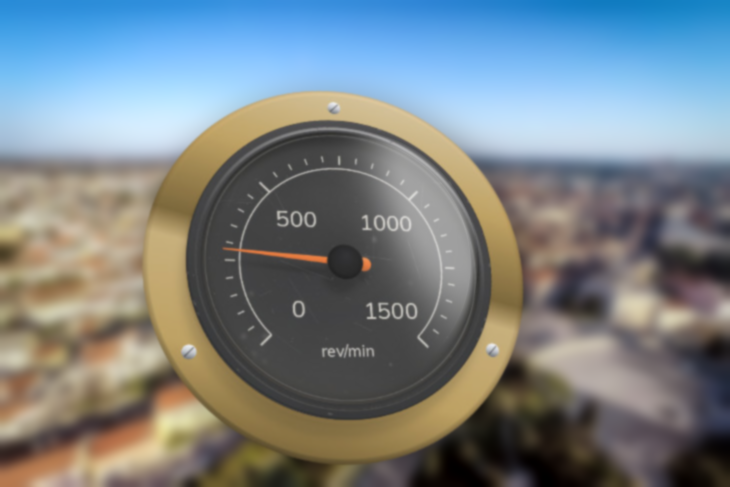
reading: {"value": 275, "unit": "rpm"}
